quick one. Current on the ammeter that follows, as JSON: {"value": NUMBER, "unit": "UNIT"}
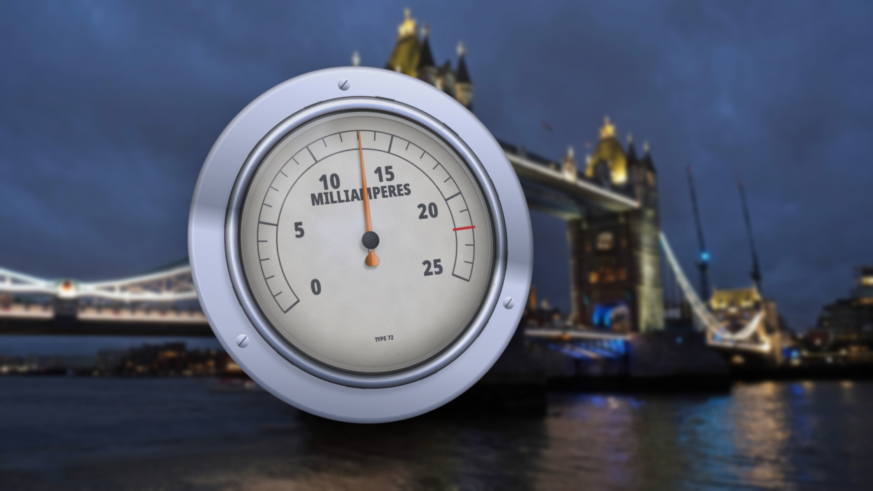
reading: {"value": 13, "unit": "mA"}
